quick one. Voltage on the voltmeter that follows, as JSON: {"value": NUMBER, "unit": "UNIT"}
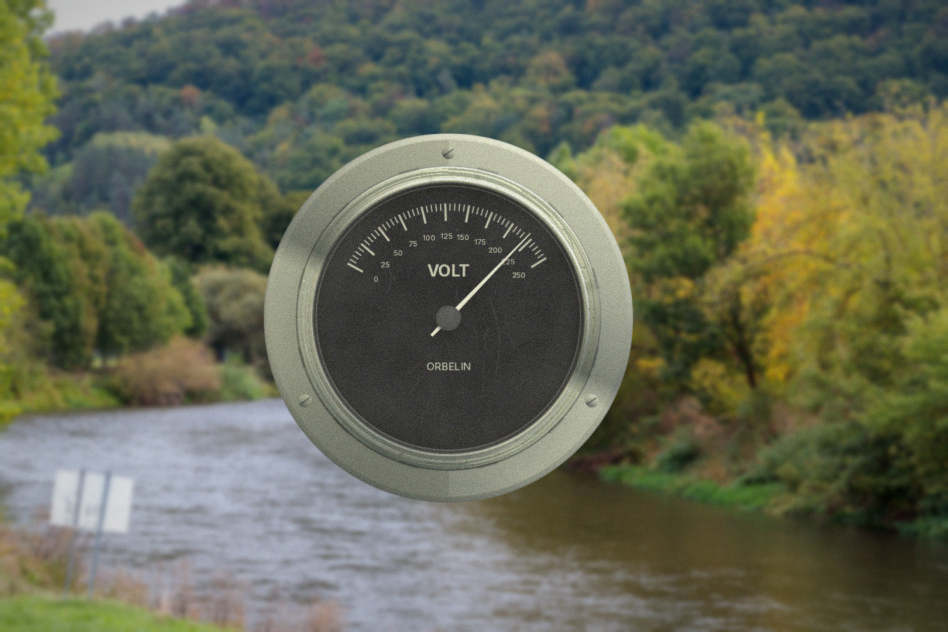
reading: {"value": 220, "unit": "V"}
